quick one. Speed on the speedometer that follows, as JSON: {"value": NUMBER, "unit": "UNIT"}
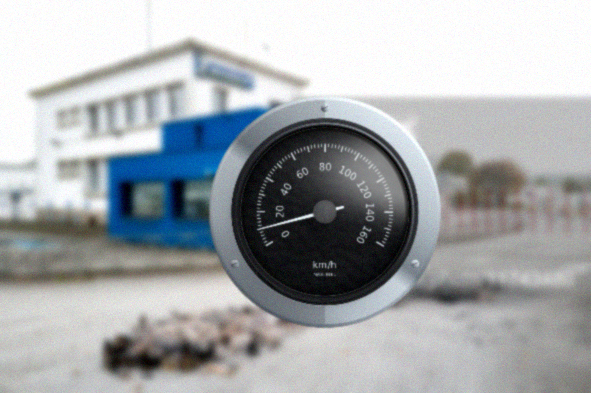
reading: {"value": 10, "unit": "km/h"}
